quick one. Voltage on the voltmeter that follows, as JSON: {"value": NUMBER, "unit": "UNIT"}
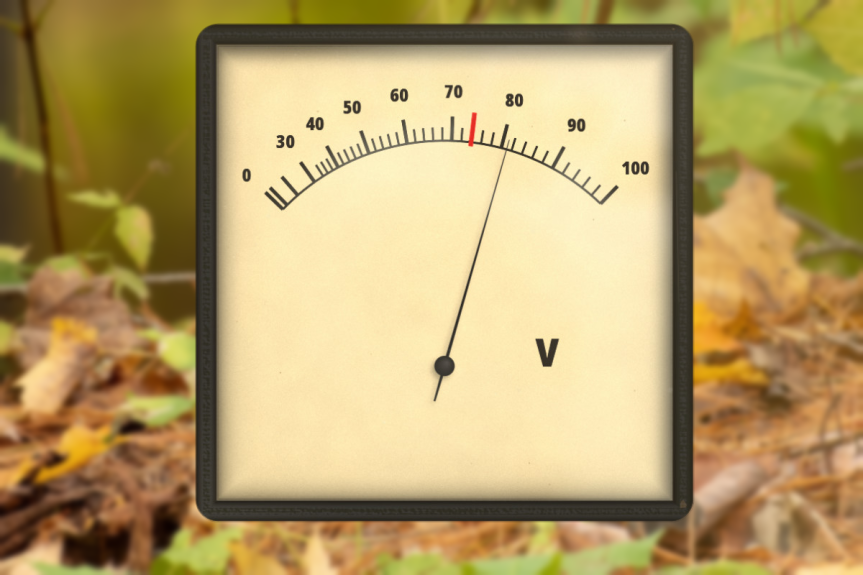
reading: {"value": 81, "unit": "V"}
